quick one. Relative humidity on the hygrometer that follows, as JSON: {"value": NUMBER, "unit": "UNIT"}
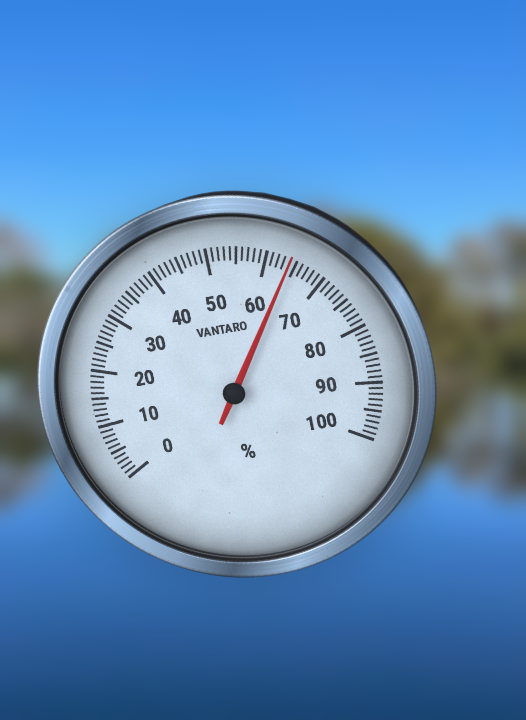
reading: {"value": 64, "unit": "%"}
